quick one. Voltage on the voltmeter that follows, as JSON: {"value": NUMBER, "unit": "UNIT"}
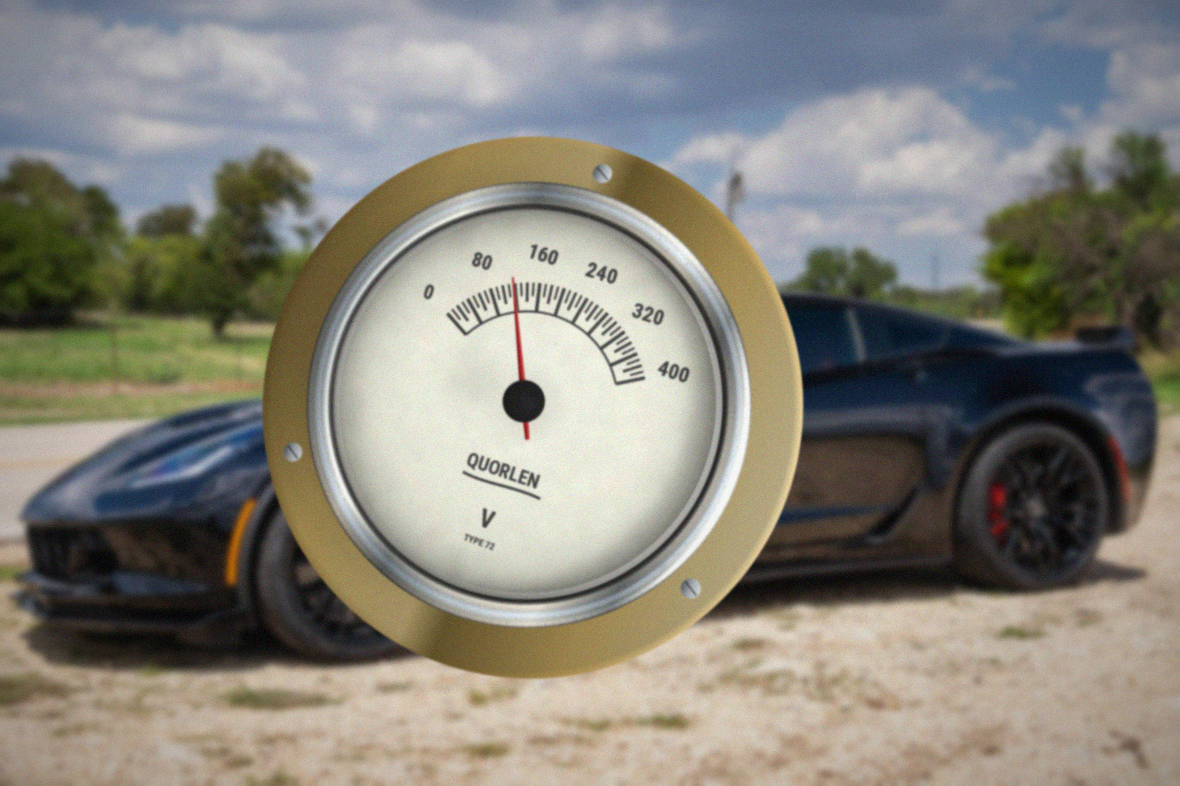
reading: {"value": 120, "unit": "V"}
